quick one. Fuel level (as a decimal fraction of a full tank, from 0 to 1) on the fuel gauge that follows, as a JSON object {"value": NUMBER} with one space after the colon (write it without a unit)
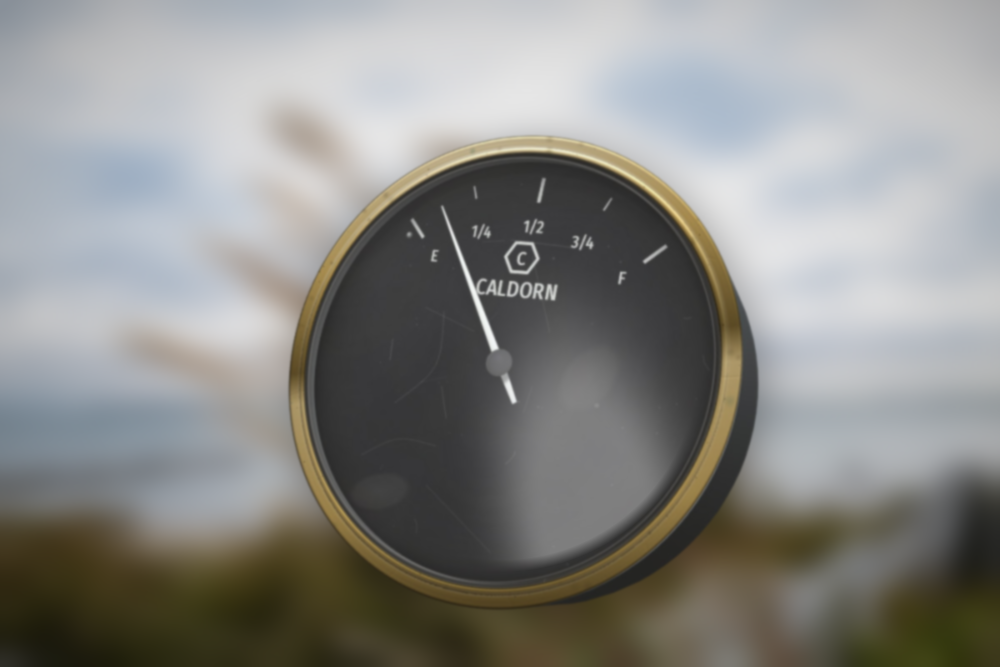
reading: {"value": 0.125}
